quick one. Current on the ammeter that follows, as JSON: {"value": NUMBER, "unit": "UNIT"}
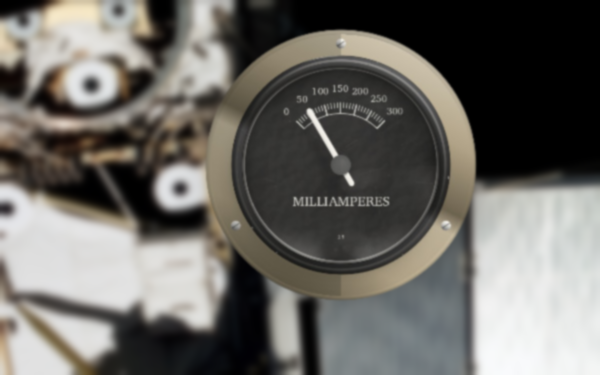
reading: {"value": 50, "unit": "mA"}
